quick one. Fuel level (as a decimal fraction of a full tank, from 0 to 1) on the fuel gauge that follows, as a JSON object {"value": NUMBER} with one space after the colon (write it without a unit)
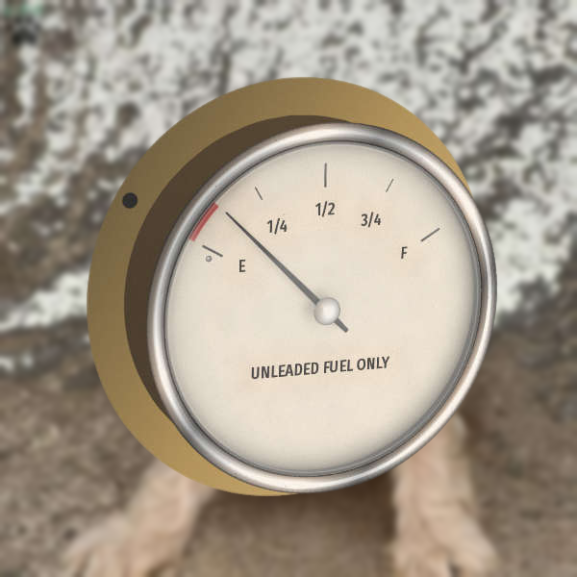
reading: {"value": 0.125}
